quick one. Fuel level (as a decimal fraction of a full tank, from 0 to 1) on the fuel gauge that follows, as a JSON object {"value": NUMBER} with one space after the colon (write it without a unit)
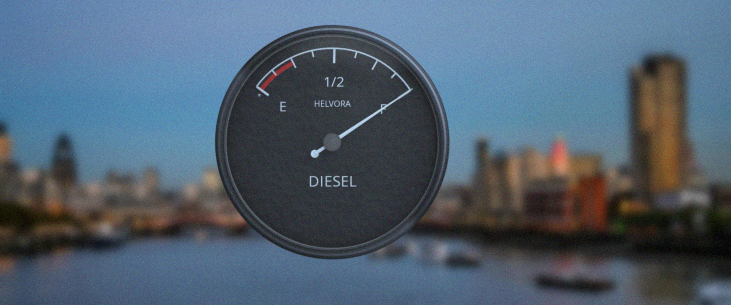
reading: {"value": 1}
